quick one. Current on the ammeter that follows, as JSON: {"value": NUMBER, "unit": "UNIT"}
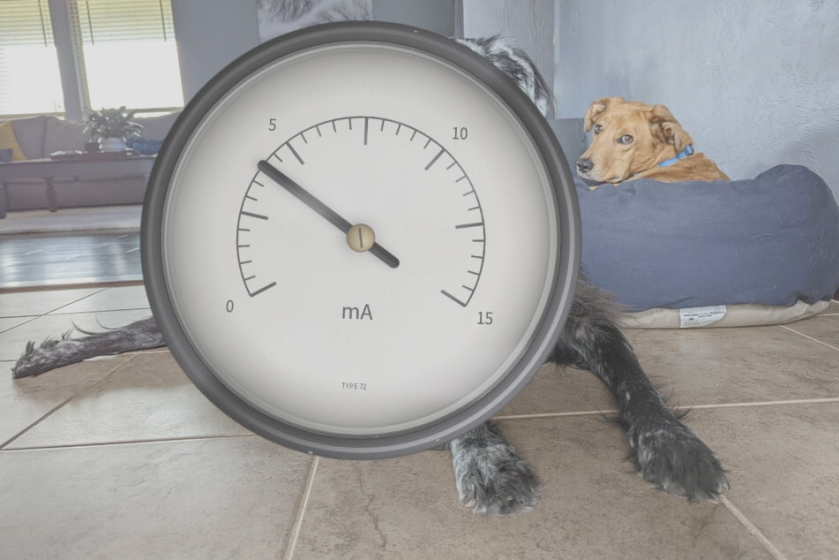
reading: {"value": 4, "unit": "mA"}
